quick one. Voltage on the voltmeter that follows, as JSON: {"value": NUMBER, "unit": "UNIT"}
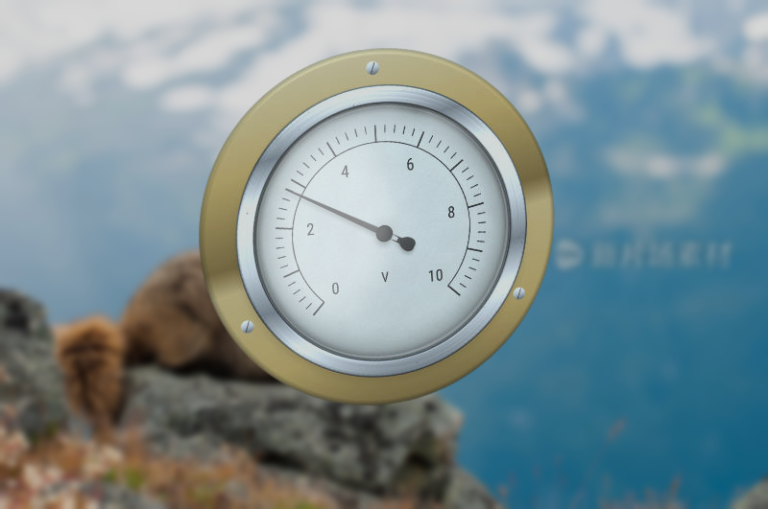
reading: {"value": 2.8, "unit": "V"}
